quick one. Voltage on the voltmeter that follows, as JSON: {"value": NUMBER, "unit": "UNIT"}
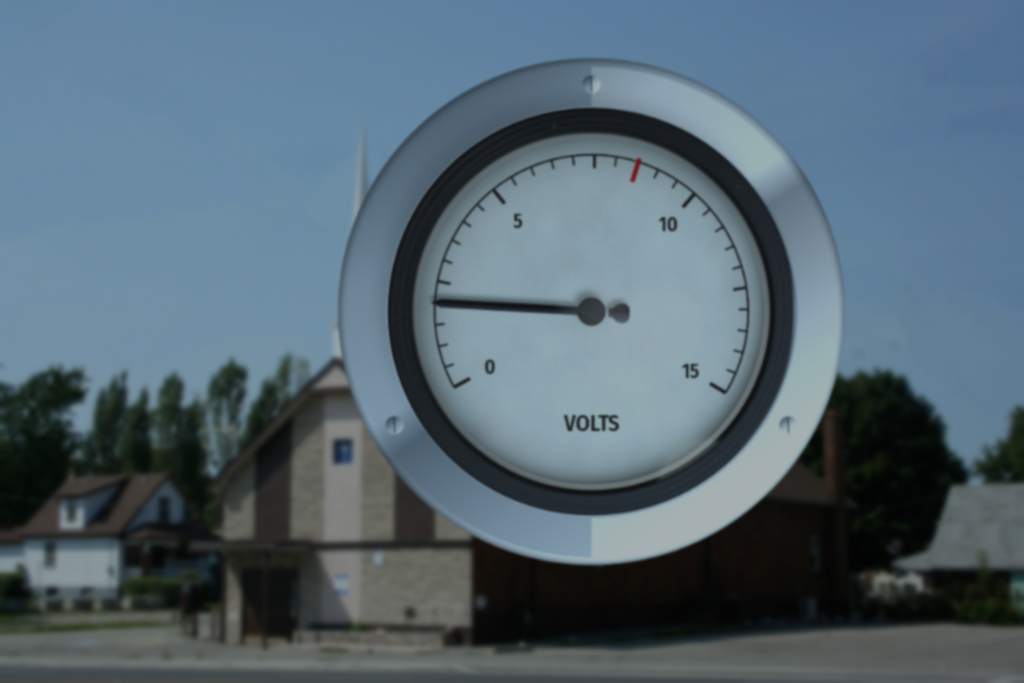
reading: {"value": 2, "unit": "V"}
